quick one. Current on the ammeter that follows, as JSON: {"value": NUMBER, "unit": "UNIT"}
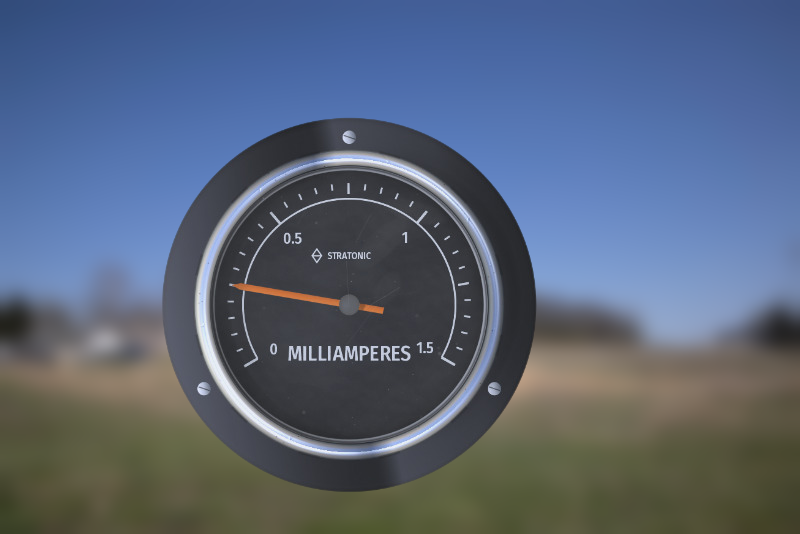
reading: {"value": 0.25, "unit": "mA"}
